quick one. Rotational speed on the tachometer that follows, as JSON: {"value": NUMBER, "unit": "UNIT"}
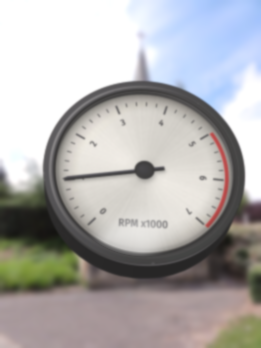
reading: {"value": 1000, "unit": "rpm"}
